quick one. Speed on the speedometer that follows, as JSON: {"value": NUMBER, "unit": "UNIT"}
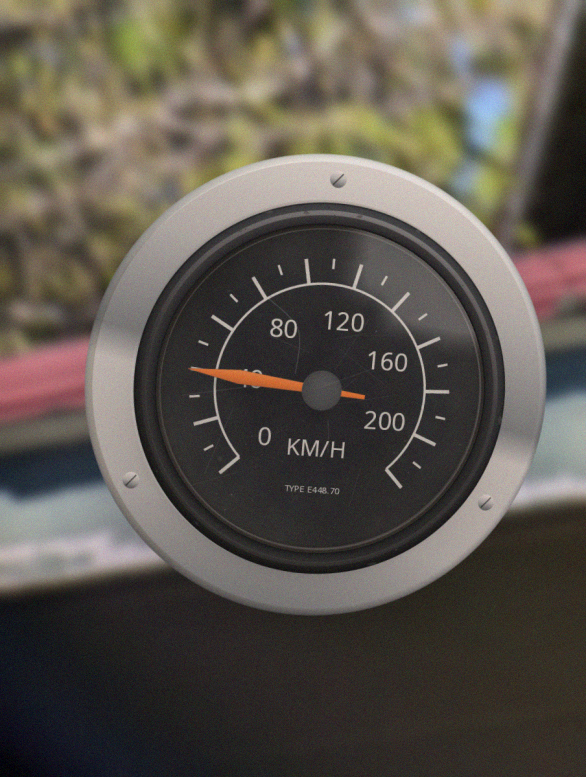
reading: {"value": 40, "unit": "km/h"}
